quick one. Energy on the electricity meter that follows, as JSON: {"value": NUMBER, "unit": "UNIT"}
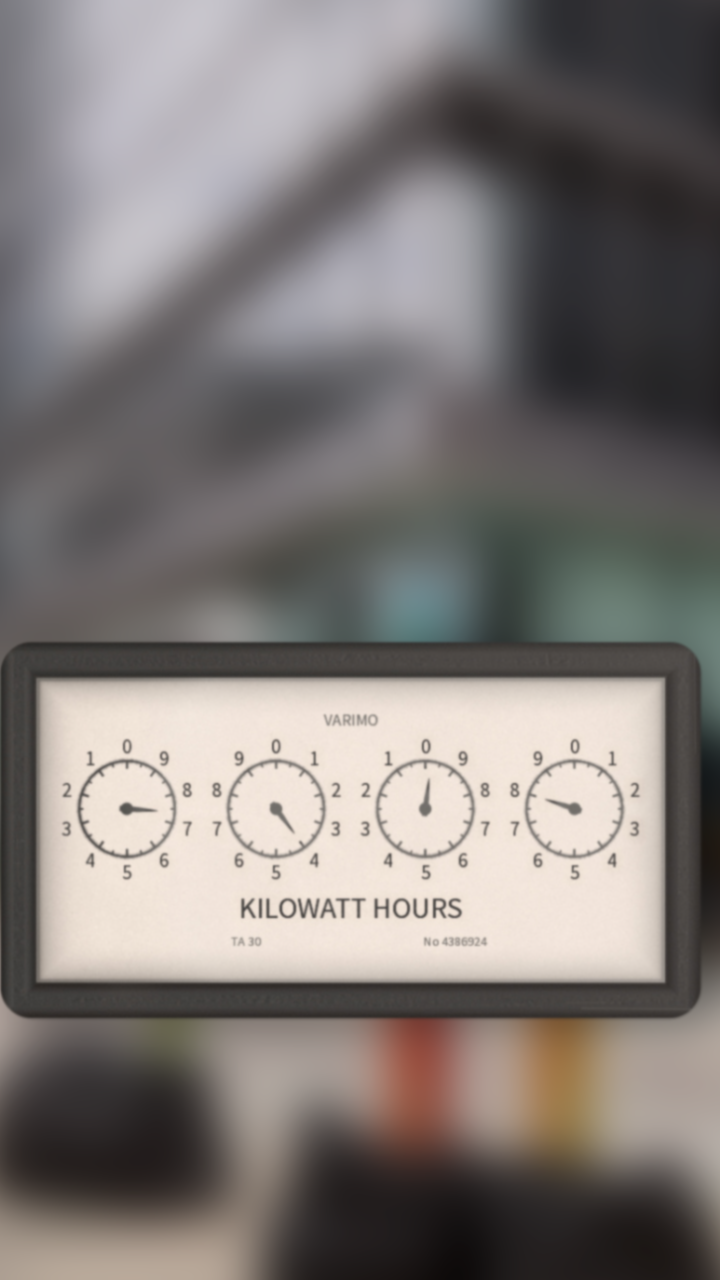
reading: {"value": 7398, "unit": "kWh"}
